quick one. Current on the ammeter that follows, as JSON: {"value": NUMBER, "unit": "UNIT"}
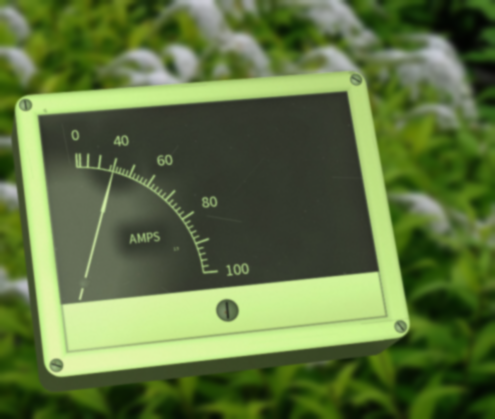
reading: {"value": 40, "unit": "A"}
